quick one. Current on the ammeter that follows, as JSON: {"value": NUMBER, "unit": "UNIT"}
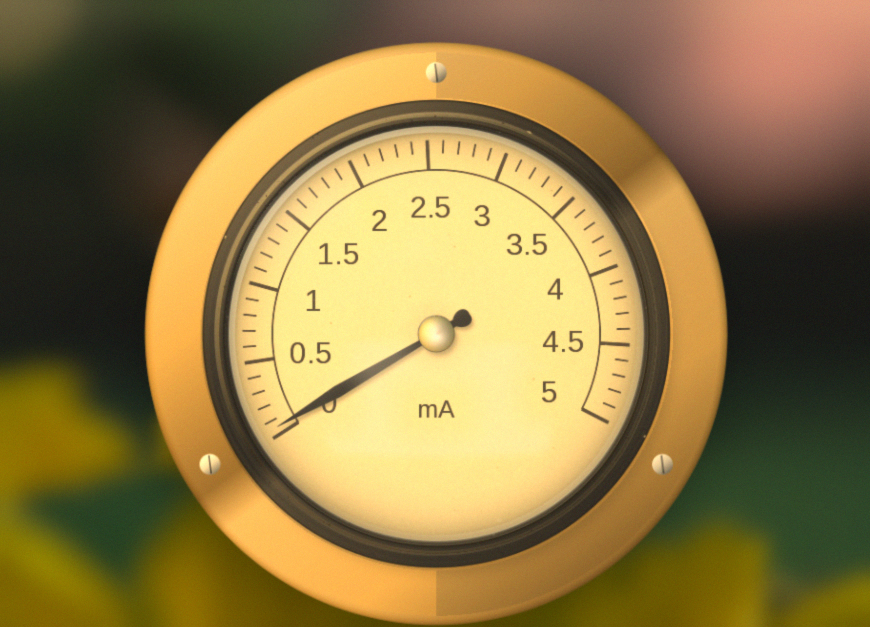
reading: {"value": 0.05, "unit": "mA"}
